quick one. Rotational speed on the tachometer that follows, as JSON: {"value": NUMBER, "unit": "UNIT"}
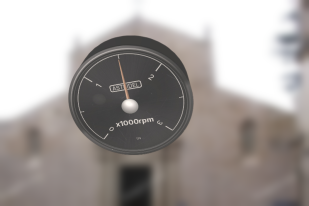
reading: {"value": 1500, "unit": "rpm"}
